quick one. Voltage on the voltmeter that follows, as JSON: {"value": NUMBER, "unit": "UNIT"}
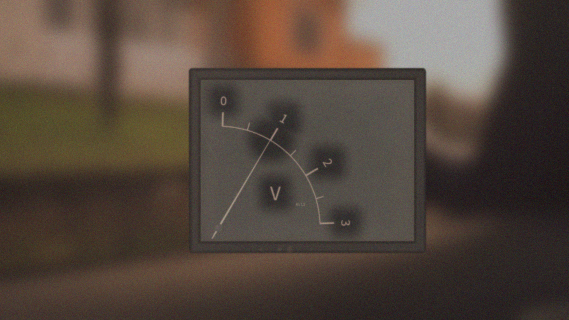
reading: {"value": 1, "unit": "V"}
